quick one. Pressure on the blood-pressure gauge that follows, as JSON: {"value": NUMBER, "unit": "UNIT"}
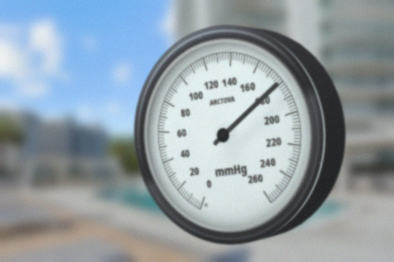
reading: {"value": 180, "unit": "mmHg"}
